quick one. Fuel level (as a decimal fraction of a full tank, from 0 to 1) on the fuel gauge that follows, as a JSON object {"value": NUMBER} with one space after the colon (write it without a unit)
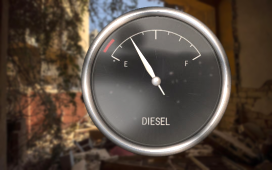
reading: {"value": 0.25}
